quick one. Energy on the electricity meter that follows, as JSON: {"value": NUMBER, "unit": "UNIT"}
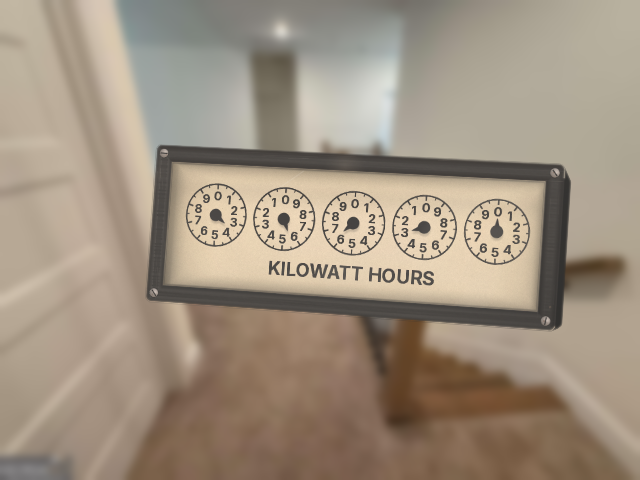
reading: {"value": 35630, "unit": "kWh"}
